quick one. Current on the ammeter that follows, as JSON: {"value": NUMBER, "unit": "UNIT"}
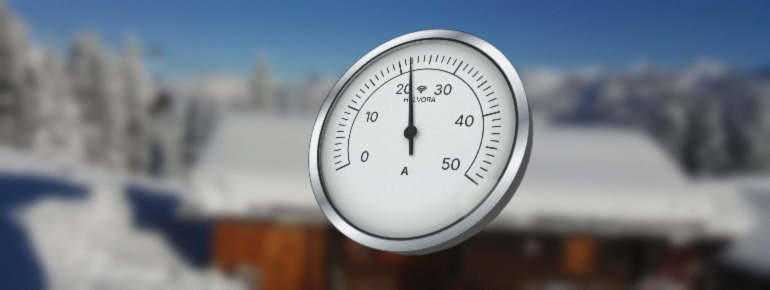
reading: {"value": 22, "unit": "A"}
